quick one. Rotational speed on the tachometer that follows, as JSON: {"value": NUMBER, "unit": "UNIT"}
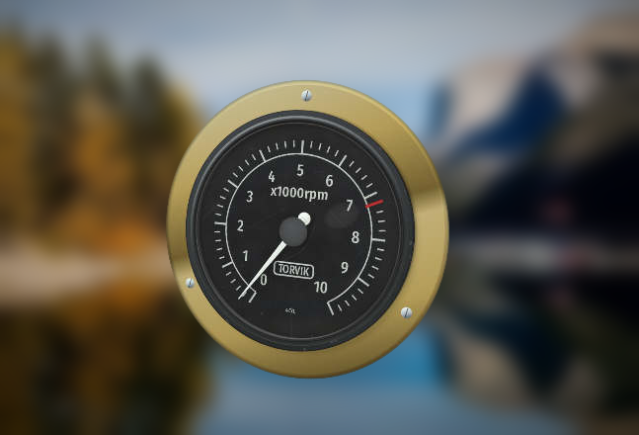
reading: {"value": 200, "unit": "rpm"}
